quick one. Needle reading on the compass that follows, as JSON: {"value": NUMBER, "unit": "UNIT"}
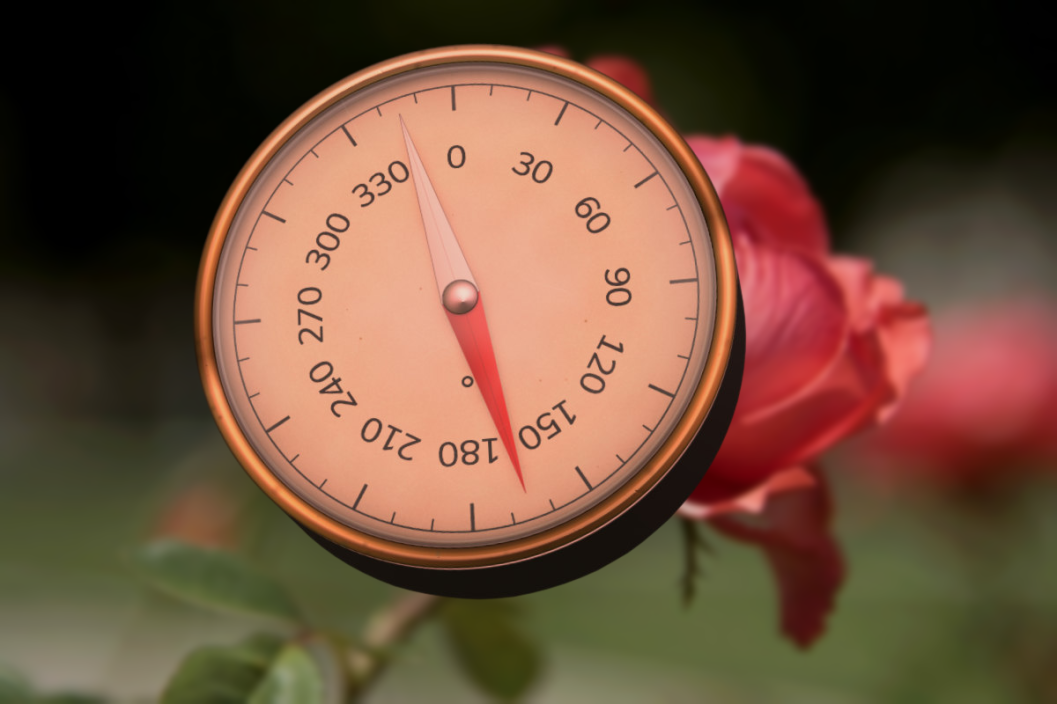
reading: {"value": 165, "unit": "°"}
